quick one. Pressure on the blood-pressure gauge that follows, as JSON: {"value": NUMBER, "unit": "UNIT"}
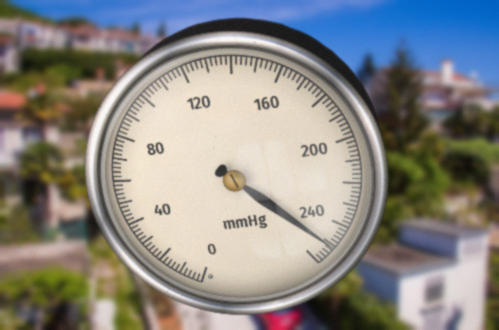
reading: {"value": 250, "unit": "mmHg"}
